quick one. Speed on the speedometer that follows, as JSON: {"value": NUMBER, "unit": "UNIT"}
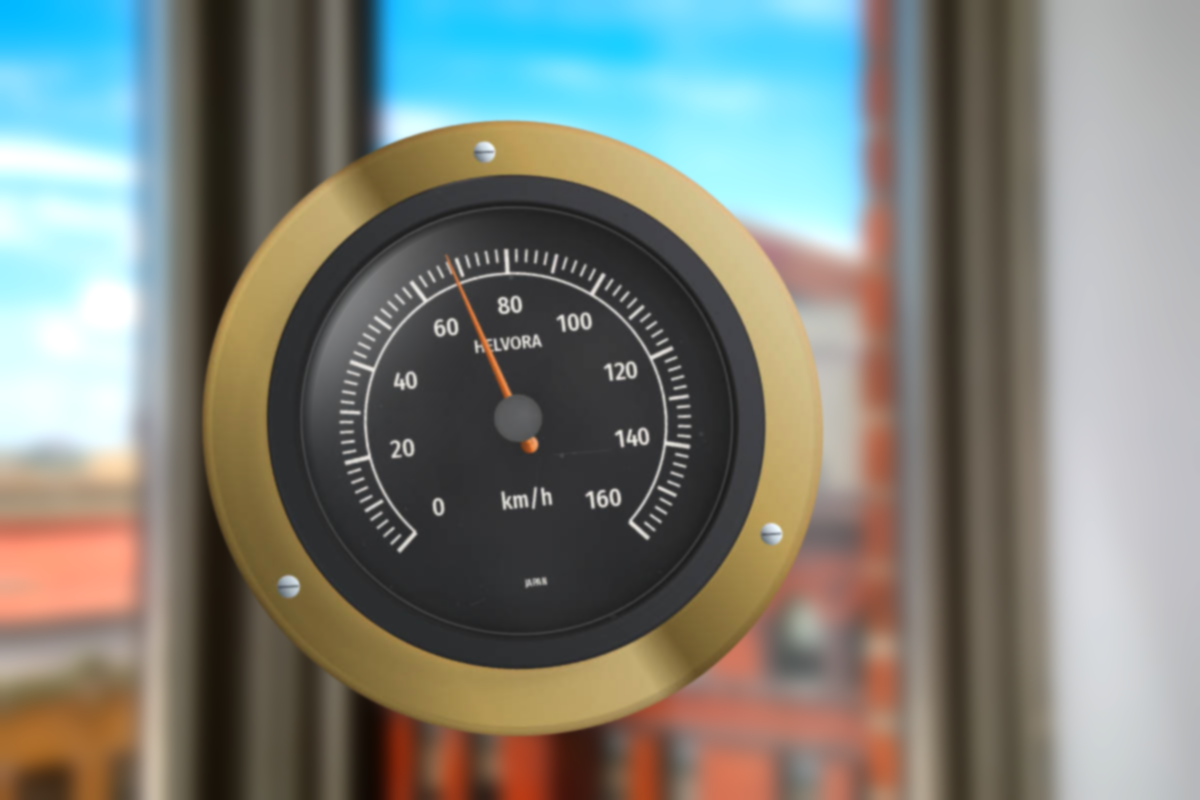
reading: {"value": 68, "unit": "km/h"}
